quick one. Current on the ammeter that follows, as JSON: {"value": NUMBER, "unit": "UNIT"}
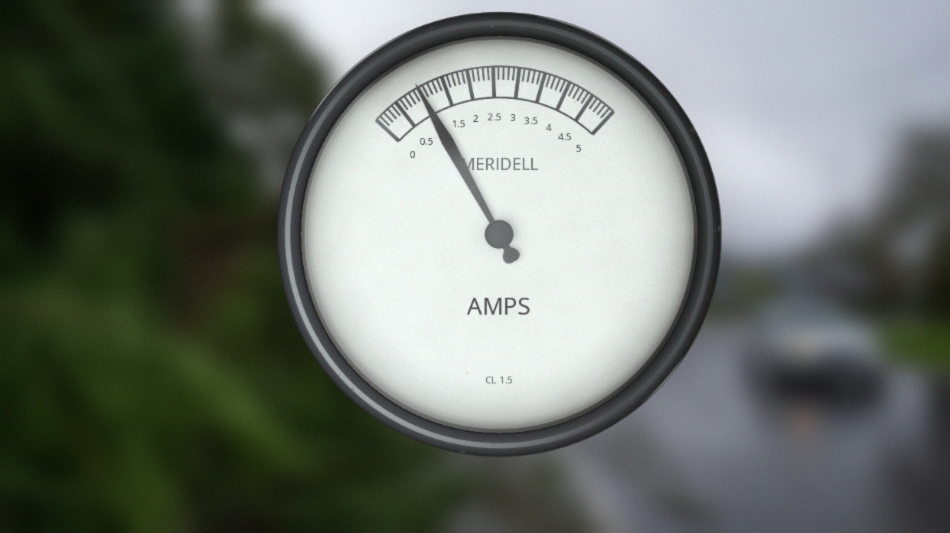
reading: {"value": 1, "unit": "A"}
